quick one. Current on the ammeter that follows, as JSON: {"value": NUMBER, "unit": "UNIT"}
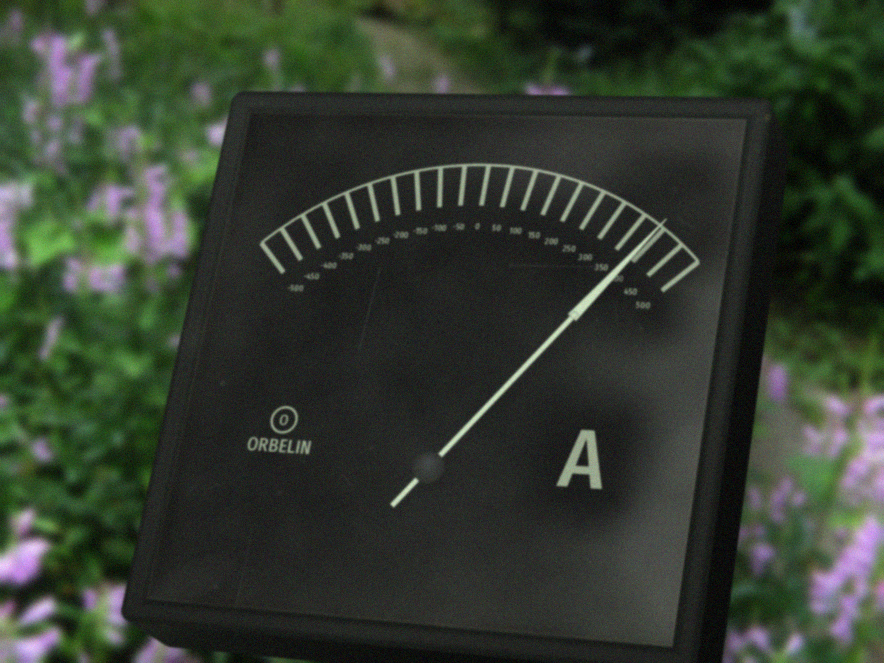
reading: {"value": 400, "unit": "A"}
